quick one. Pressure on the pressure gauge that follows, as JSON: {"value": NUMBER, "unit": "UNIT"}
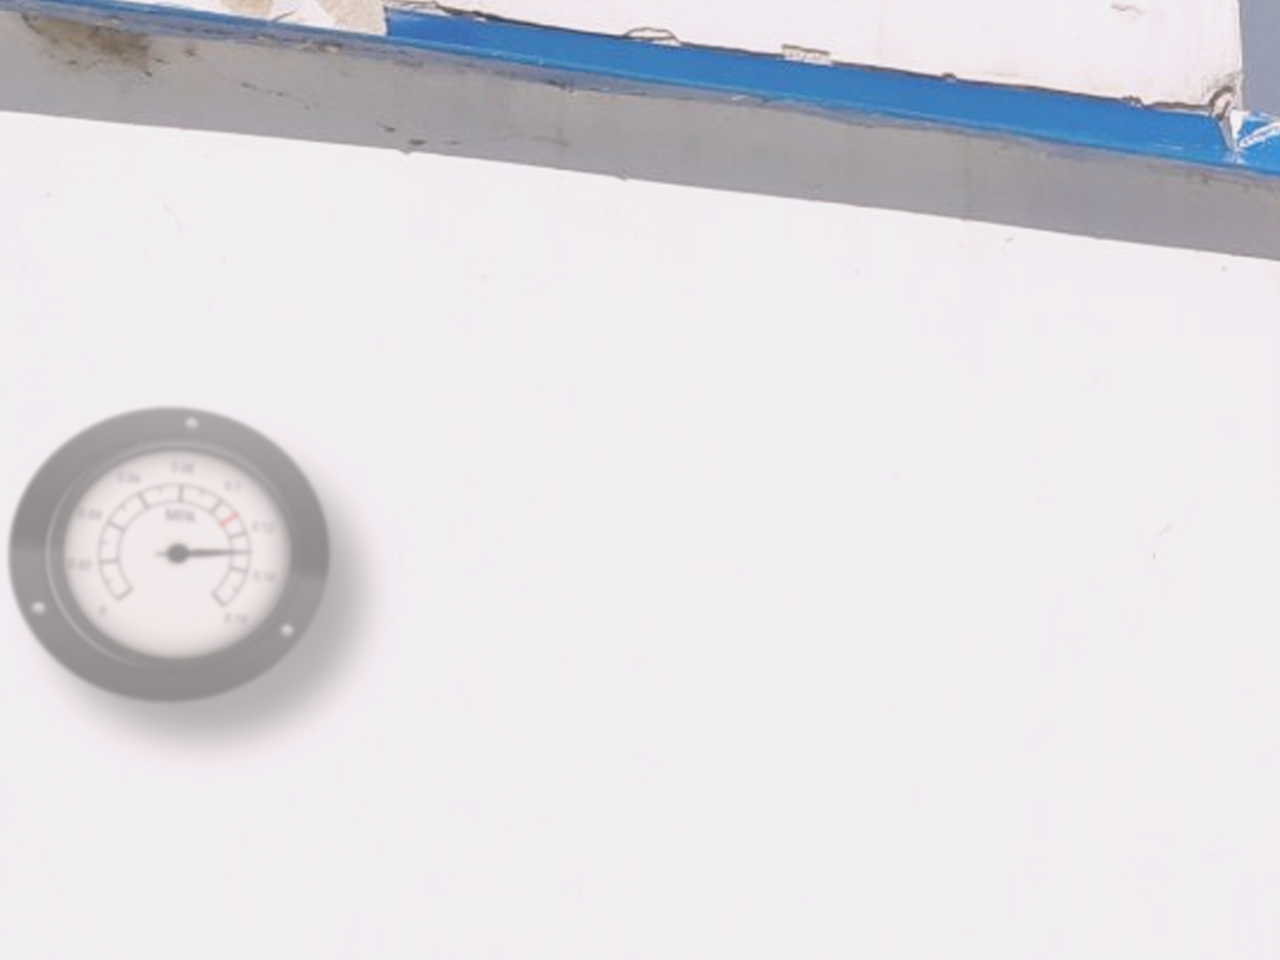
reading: {"value": 0.13, "unit": "MPa"}
